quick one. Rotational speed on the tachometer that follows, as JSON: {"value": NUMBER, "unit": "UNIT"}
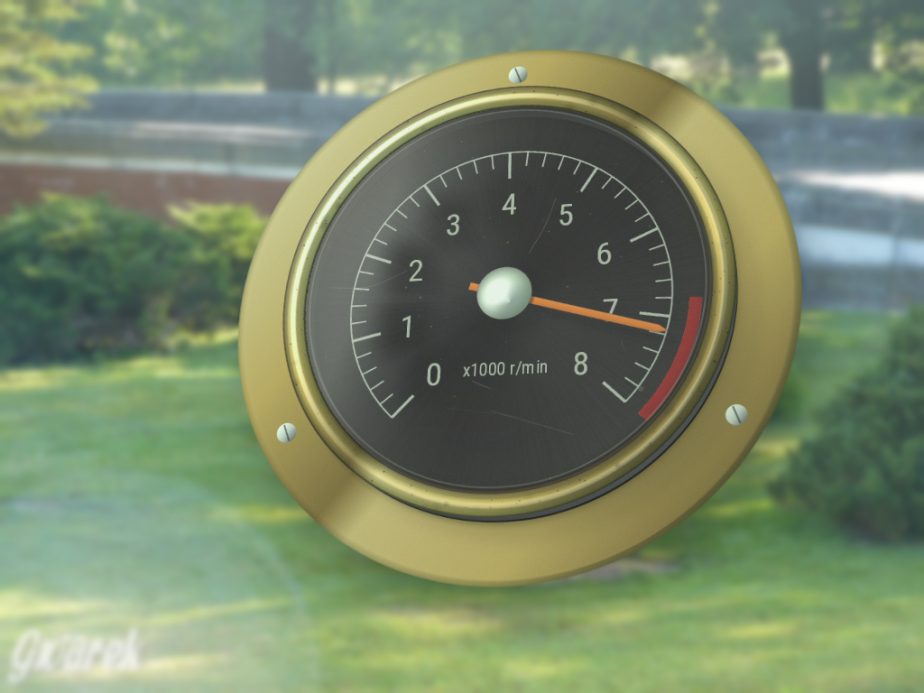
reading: {"value": 7200, "unit": "rpm"}
